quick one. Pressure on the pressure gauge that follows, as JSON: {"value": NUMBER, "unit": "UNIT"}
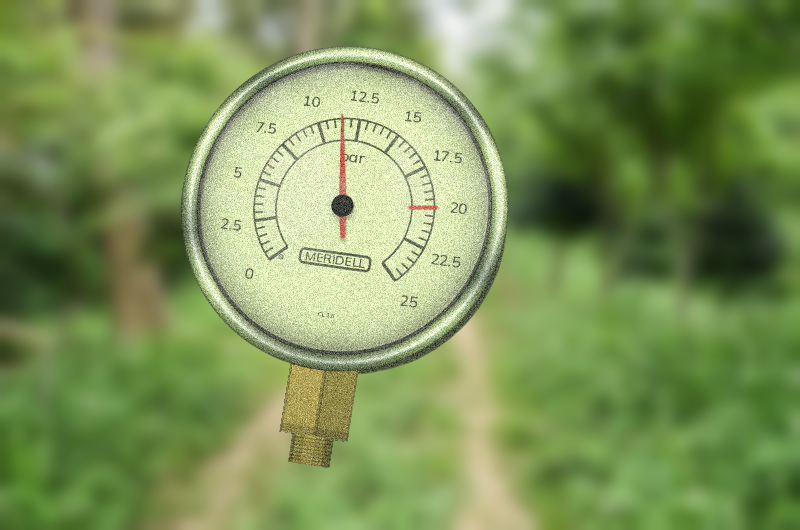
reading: {"value": 11.5, "unit": "bar"}
